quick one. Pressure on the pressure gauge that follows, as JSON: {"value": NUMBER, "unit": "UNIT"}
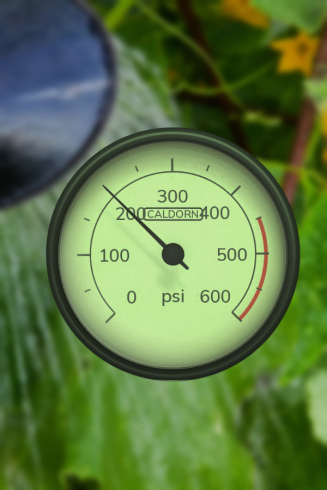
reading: {"value": 200, "unit": "psi"}
